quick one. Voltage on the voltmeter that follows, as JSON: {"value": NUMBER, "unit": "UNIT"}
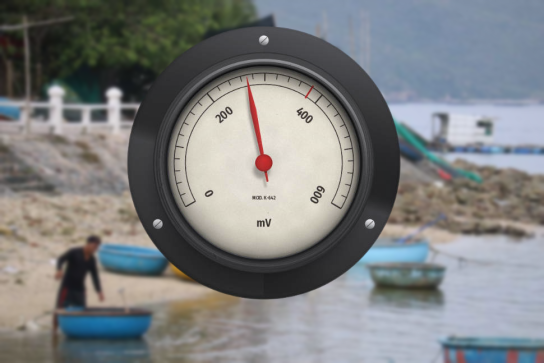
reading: {"value": 270, "unit": "mV"}
